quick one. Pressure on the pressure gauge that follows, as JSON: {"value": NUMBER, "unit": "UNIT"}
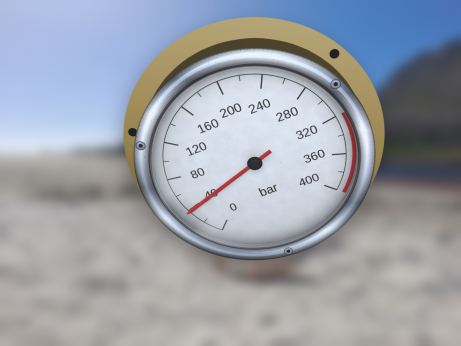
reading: {"value": 40, "unit": "bar"}
